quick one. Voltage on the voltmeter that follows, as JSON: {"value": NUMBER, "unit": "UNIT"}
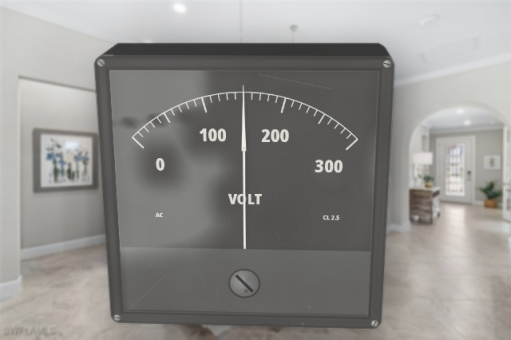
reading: {"value": 150, "unit": "V"}
